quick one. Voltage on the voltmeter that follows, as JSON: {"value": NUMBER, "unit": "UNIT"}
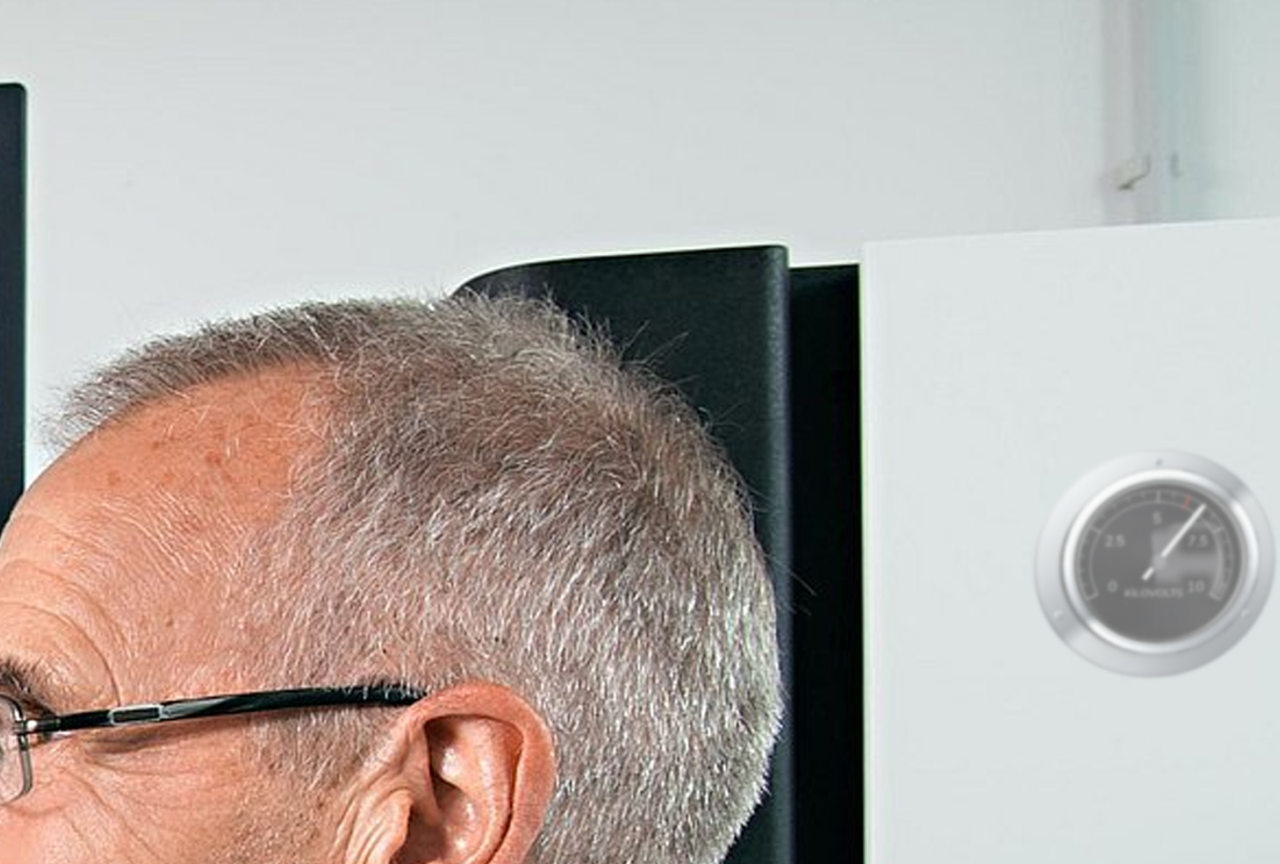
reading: {"value": 6.5, "unit": "kV"}
